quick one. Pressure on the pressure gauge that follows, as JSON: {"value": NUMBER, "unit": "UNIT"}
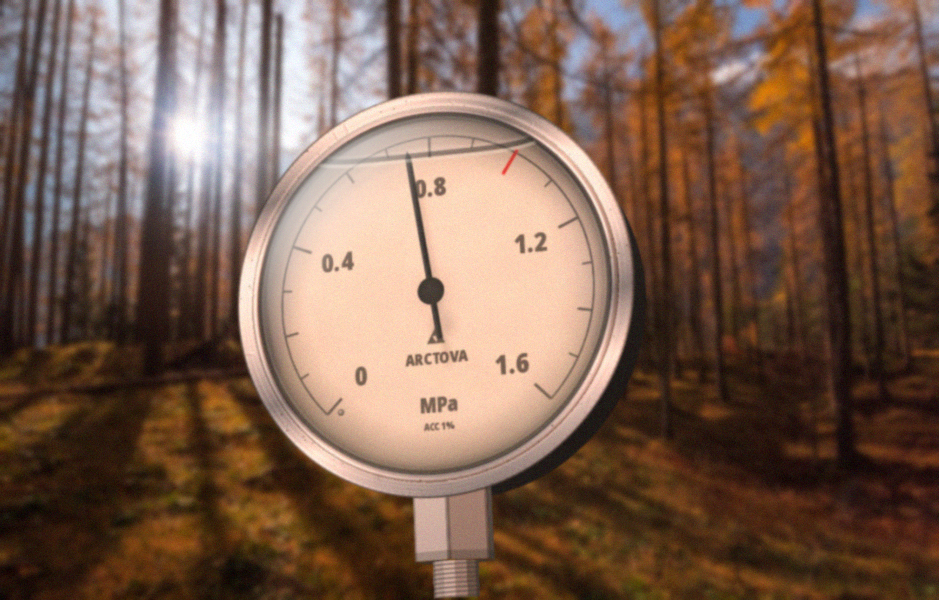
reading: {"value": 0.75, "unit": "MPa"}
